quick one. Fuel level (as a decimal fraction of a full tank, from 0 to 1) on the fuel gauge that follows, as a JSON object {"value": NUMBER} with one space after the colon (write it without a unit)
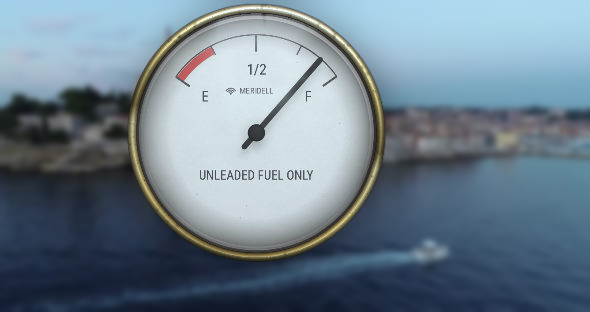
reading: {"value": 0.875}
